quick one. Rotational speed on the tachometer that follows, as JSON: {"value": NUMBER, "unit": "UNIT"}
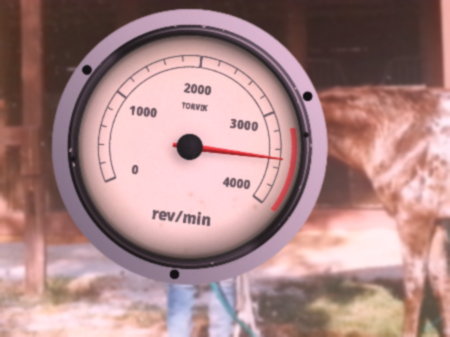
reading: {"value": 3500, "unit": "rpm"}
